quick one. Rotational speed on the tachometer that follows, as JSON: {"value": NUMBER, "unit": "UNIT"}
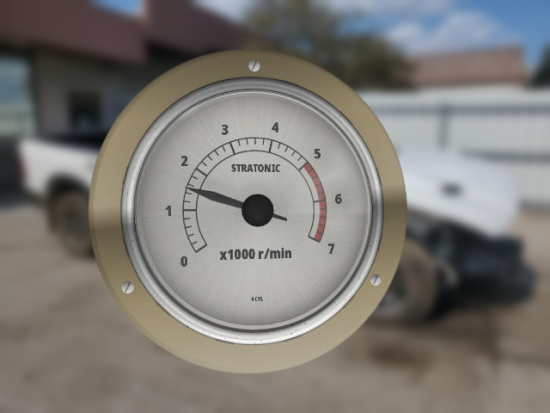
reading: {"value": 1500, "unit": "rpm"}
